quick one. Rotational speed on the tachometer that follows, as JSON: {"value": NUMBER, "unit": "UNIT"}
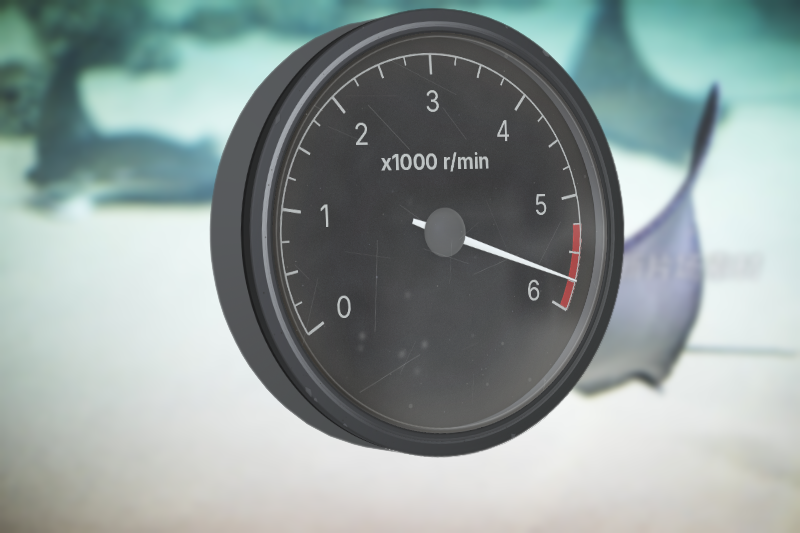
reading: {"value": 5750, "unit": "rpm"}
